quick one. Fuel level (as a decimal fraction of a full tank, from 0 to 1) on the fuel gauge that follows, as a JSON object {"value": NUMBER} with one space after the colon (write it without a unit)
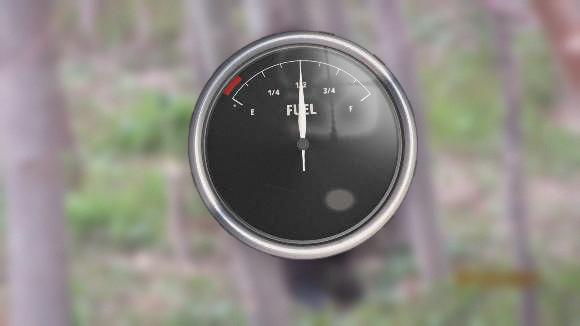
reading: {"value": 0.5}
